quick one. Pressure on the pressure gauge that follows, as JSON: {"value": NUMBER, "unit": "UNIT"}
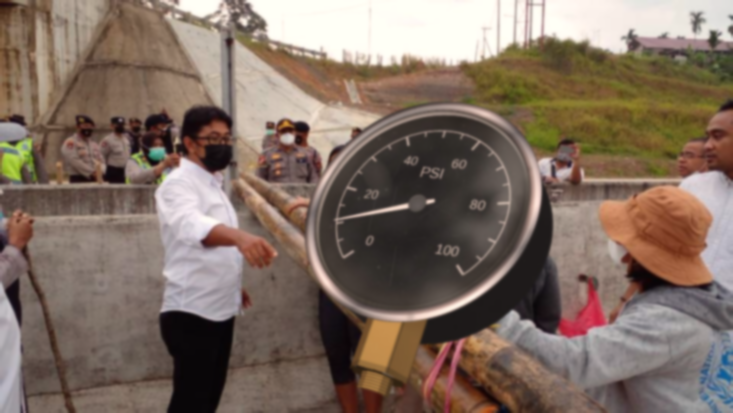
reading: {"value": 10, "unit": "psi"}
